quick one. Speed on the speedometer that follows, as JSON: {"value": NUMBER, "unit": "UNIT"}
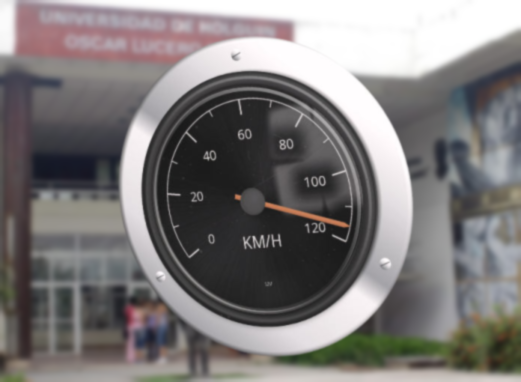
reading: {"value": 115, "unit": "km/h"}
